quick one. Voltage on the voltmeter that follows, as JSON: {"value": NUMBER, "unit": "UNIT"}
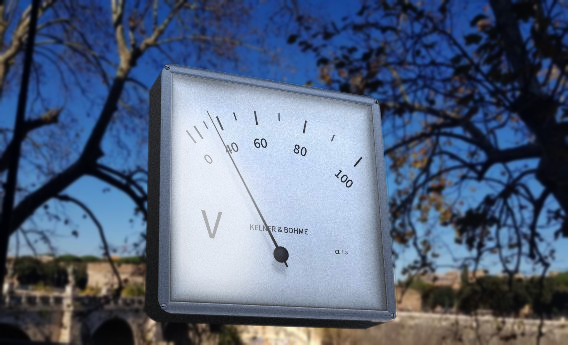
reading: {"value": 35, "unit": "V"}
